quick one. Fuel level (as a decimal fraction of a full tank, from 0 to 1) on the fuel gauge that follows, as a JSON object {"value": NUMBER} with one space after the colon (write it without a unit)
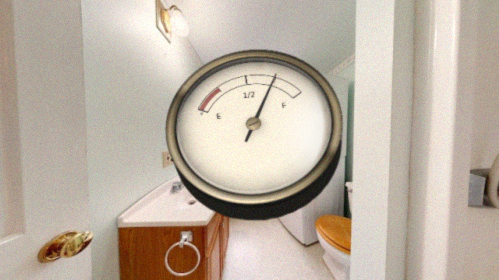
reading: {"value": 0.75}
